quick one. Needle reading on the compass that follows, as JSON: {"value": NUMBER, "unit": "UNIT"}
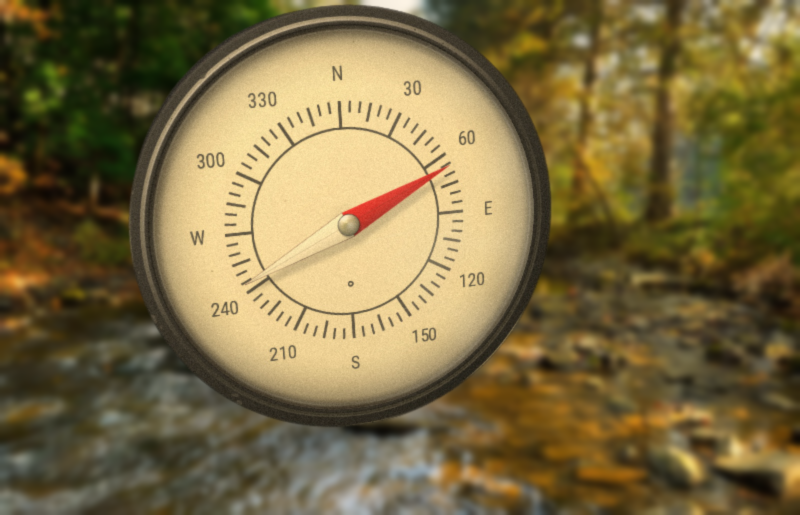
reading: {"value": 65, "unit": "°"}
